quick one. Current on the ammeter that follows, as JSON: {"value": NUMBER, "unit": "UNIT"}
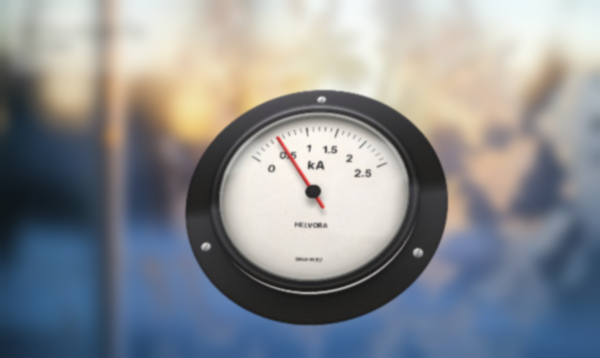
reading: {"value": 0.5, "unit": "kA"}
